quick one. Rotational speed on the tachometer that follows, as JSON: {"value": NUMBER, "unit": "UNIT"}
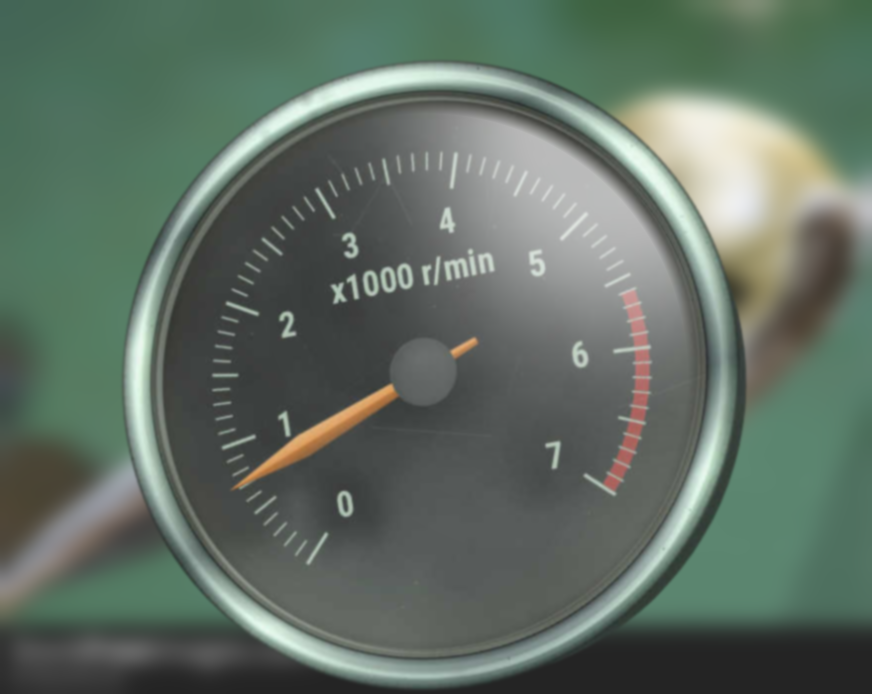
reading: {"value": 700, "unit": "rpm"}
